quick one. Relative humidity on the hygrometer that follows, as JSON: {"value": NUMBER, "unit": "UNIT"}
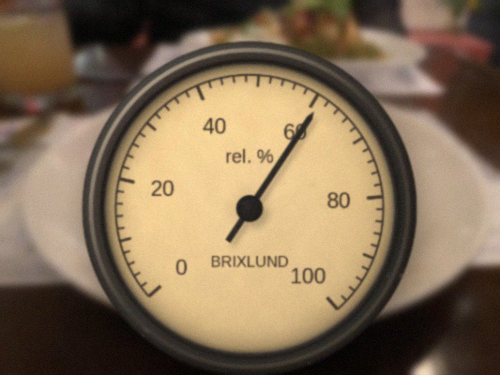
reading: {"value": 61, "unit": "%"}
